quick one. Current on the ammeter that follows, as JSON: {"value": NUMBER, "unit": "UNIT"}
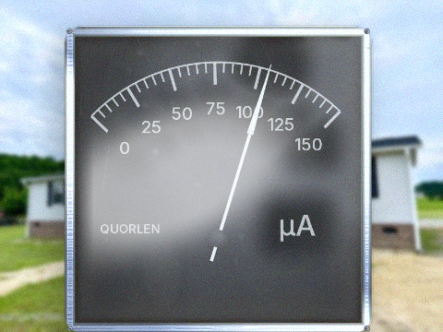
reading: {"value": 105, "unit": "µA"}
